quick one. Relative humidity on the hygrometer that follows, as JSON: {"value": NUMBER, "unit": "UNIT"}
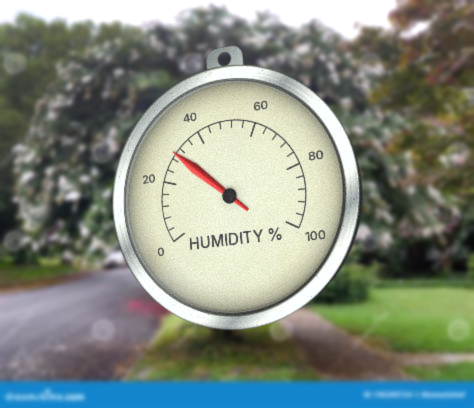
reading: {"value": 30, "unit": "%"}
